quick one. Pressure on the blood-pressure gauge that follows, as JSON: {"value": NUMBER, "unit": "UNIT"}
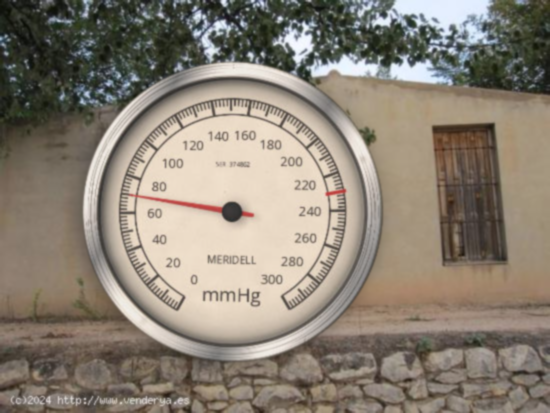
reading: {"value": 70, "unit": "mmHg"}
